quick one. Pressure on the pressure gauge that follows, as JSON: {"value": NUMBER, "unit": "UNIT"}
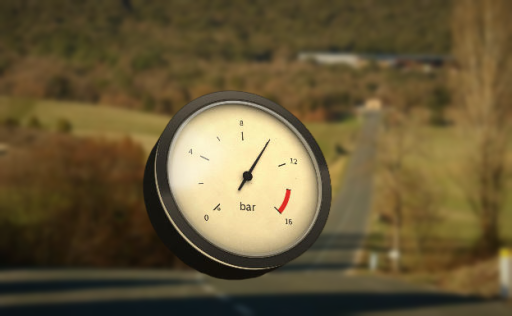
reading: {"value": 10, "unit": "bar"}
